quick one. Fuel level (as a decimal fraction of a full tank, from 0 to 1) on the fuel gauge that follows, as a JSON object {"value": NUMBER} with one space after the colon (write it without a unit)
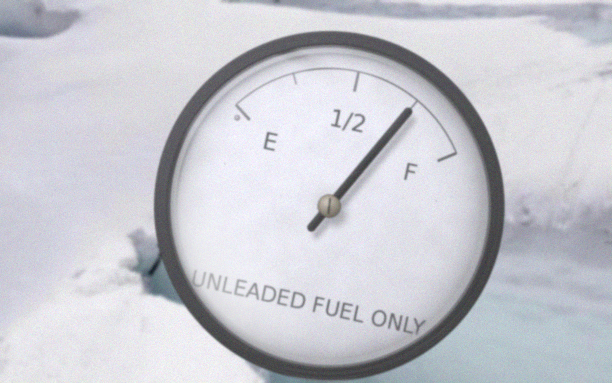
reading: {"value": 0.75}
